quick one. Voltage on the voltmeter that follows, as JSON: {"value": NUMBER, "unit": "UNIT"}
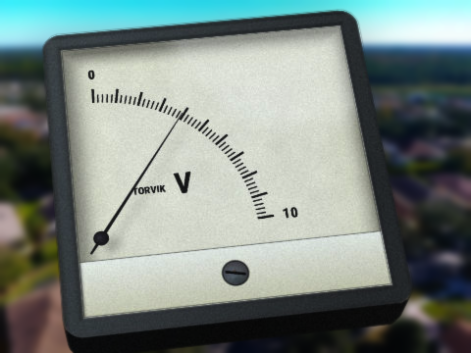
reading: {"value": 4, "unit": "V"}
